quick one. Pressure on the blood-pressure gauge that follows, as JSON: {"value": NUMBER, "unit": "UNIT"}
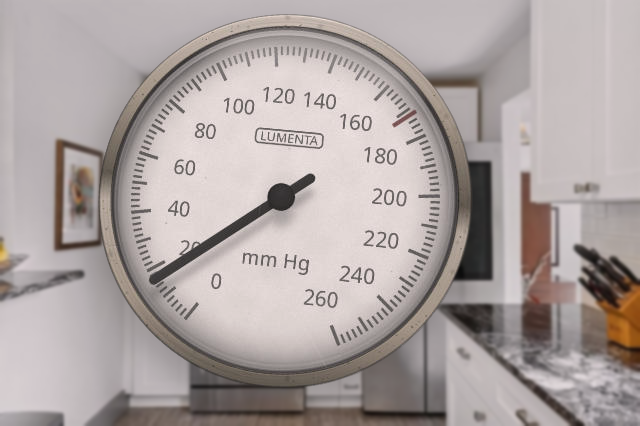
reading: {"value": 16, "unit": "mmHg"}
